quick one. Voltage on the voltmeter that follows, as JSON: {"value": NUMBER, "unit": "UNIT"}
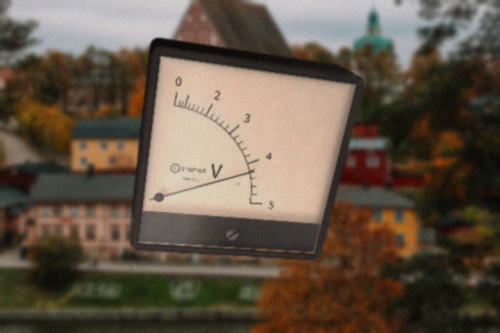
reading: {"value": 4.2, "unit": "V"}
